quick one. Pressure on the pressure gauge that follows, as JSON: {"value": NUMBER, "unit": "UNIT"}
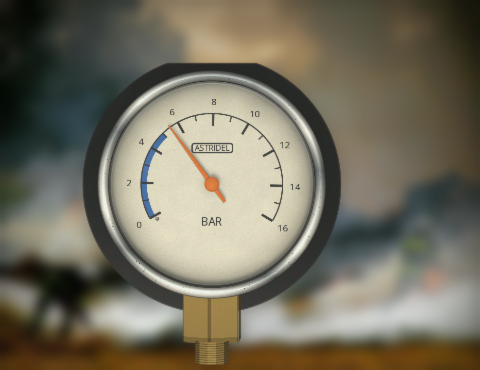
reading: {"value": 5.5, "unit": "bar"}
